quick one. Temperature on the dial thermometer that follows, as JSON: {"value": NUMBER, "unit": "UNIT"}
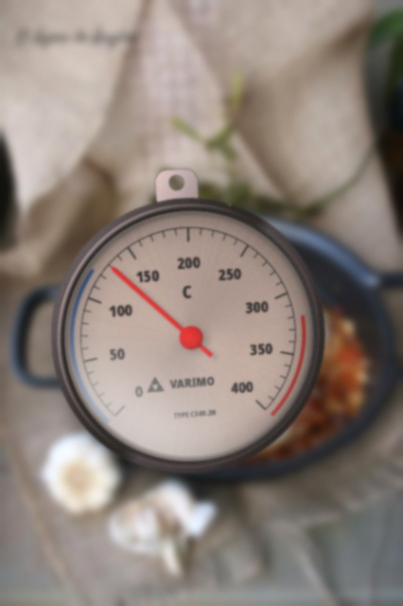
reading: {"value": 130, "unit": "°C"}
